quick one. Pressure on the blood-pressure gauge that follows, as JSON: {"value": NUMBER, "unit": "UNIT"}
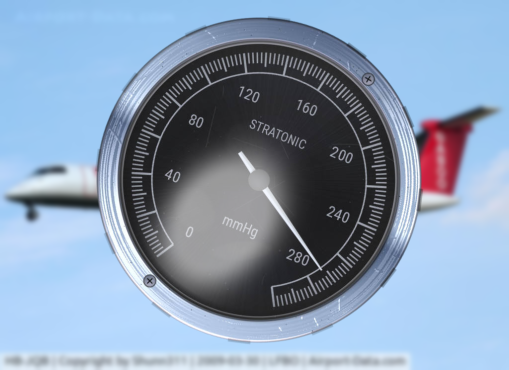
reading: {"value": 272, "unit": "mmHg"}
